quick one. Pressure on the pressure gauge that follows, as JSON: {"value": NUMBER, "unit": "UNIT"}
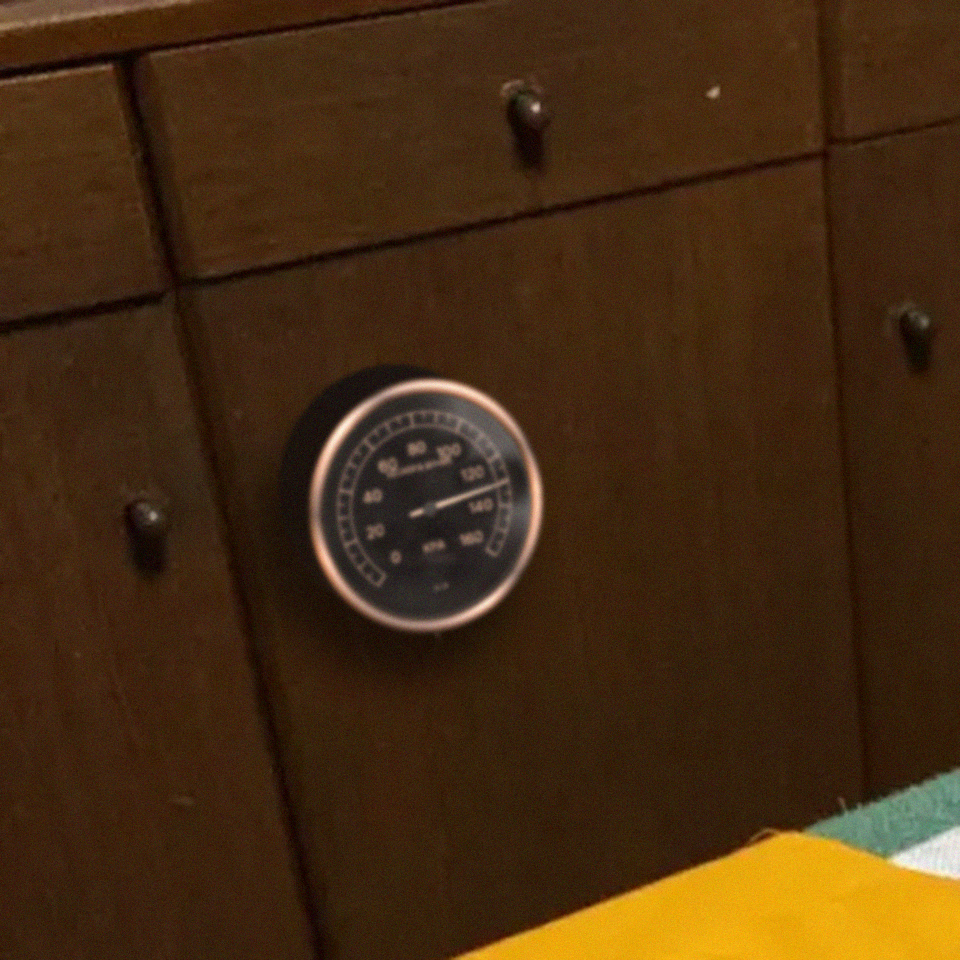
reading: {"value": 130, "unit": "kPa"}
